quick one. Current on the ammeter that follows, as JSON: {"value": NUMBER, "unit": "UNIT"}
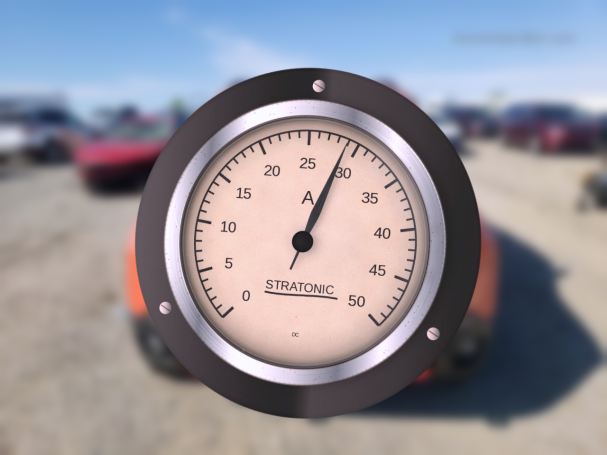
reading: {"value": 29, "unit": "A"}
